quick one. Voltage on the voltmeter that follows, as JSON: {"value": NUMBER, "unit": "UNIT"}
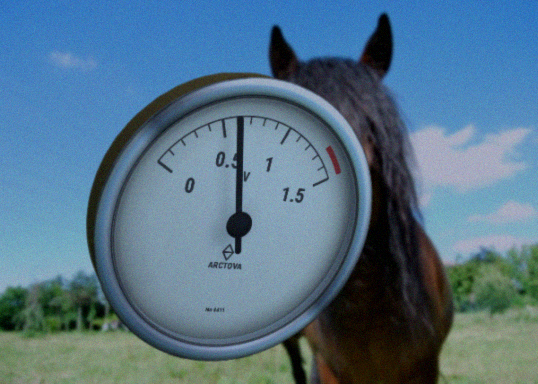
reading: {"value": 0.6, "unit": "V"}
